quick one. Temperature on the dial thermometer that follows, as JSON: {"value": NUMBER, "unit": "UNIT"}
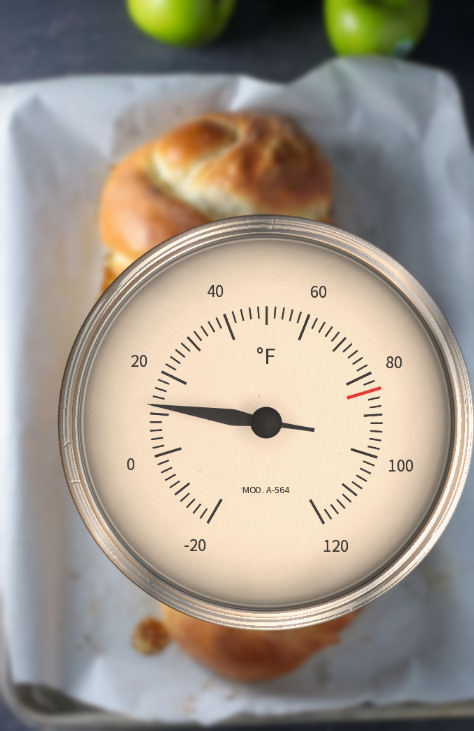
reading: {"value": 12, "unit": "°F"}
